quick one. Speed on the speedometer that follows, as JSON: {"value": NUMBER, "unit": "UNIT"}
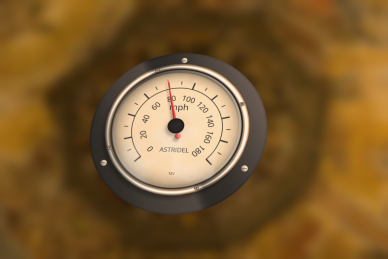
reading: {"value": 80, "unit": "mph"}
